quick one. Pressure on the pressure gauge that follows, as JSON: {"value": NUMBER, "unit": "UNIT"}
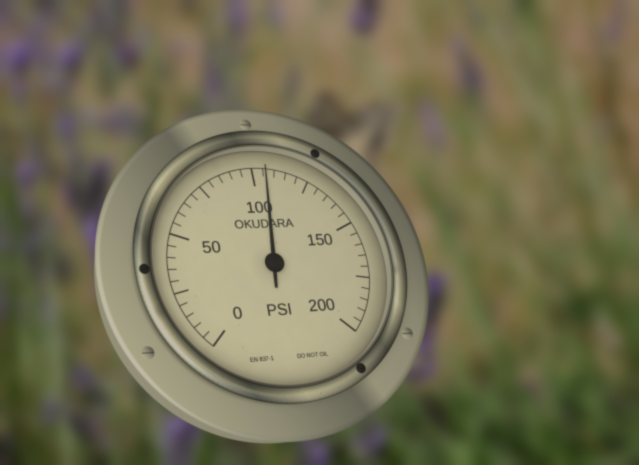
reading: {"value": 105, "unit": "psi"}
